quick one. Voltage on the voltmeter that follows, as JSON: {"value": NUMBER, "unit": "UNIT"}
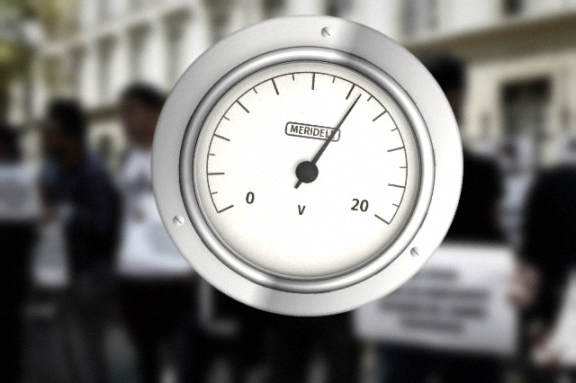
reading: {"value": 12.5, "unit": "V"}
